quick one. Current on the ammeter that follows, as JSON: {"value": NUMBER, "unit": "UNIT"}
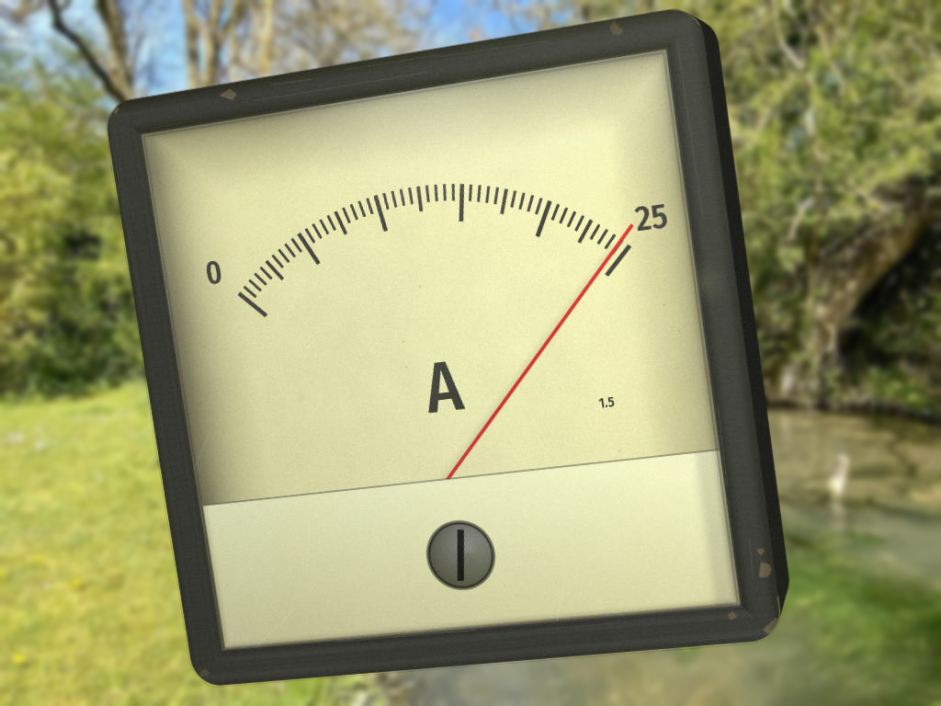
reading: {"value": 24.5, "unit": "A"}
